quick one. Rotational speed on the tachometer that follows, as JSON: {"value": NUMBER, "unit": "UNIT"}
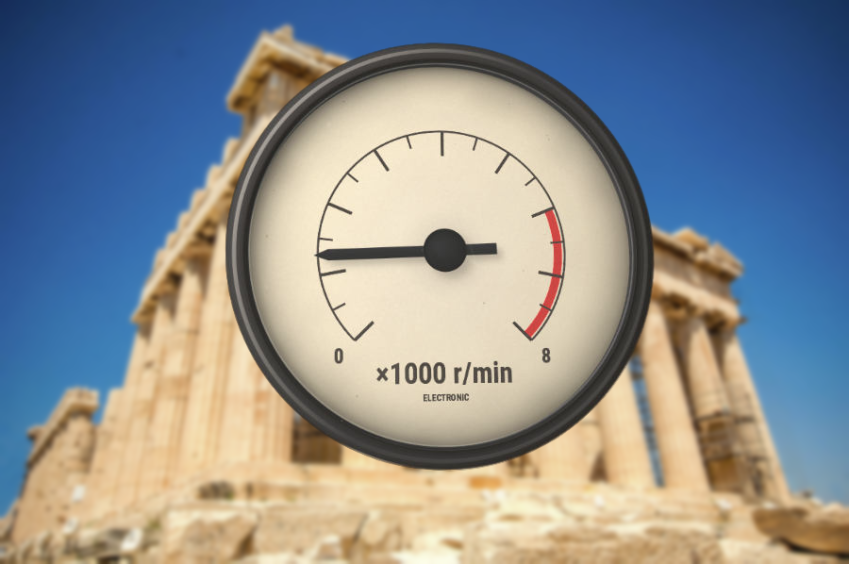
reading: {"value": 1250, "unit": "rpm"}
